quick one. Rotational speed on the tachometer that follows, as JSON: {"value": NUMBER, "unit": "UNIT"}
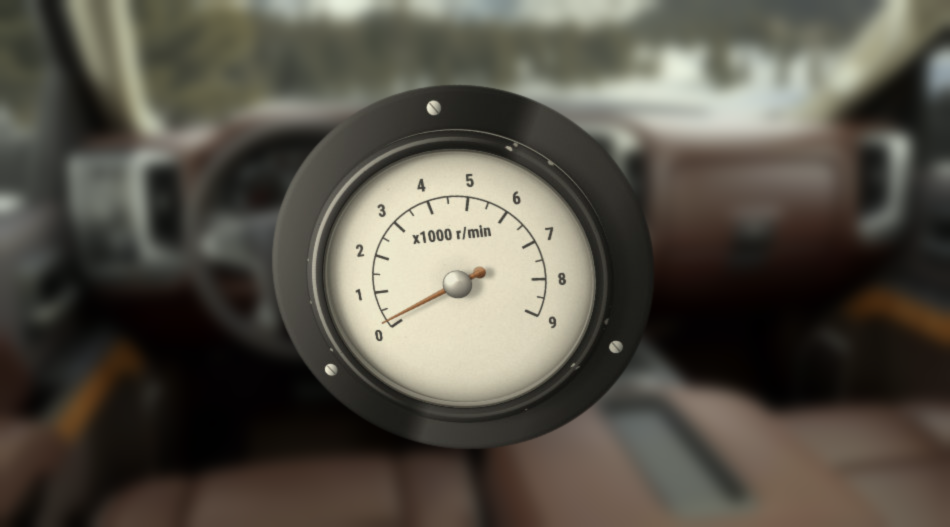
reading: {"value": 250, "unit": "rpm"}
